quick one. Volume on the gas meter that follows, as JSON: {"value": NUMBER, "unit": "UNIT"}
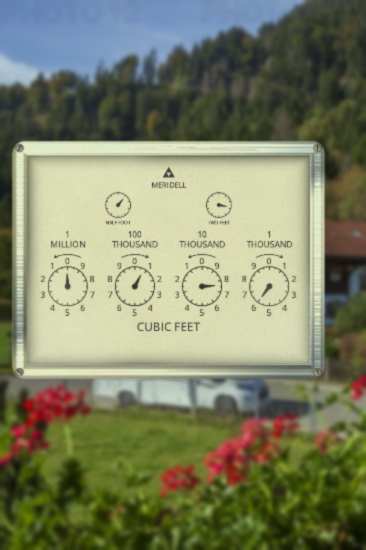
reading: {"value": 7600, "unit": "ft³"}
